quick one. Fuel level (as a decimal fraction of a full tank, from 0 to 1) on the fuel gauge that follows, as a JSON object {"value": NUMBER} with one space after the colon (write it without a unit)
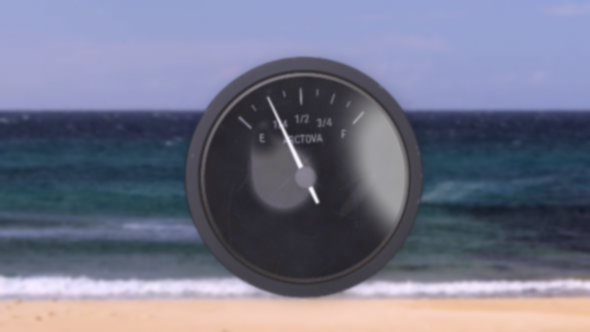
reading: {"value": 0.25}
